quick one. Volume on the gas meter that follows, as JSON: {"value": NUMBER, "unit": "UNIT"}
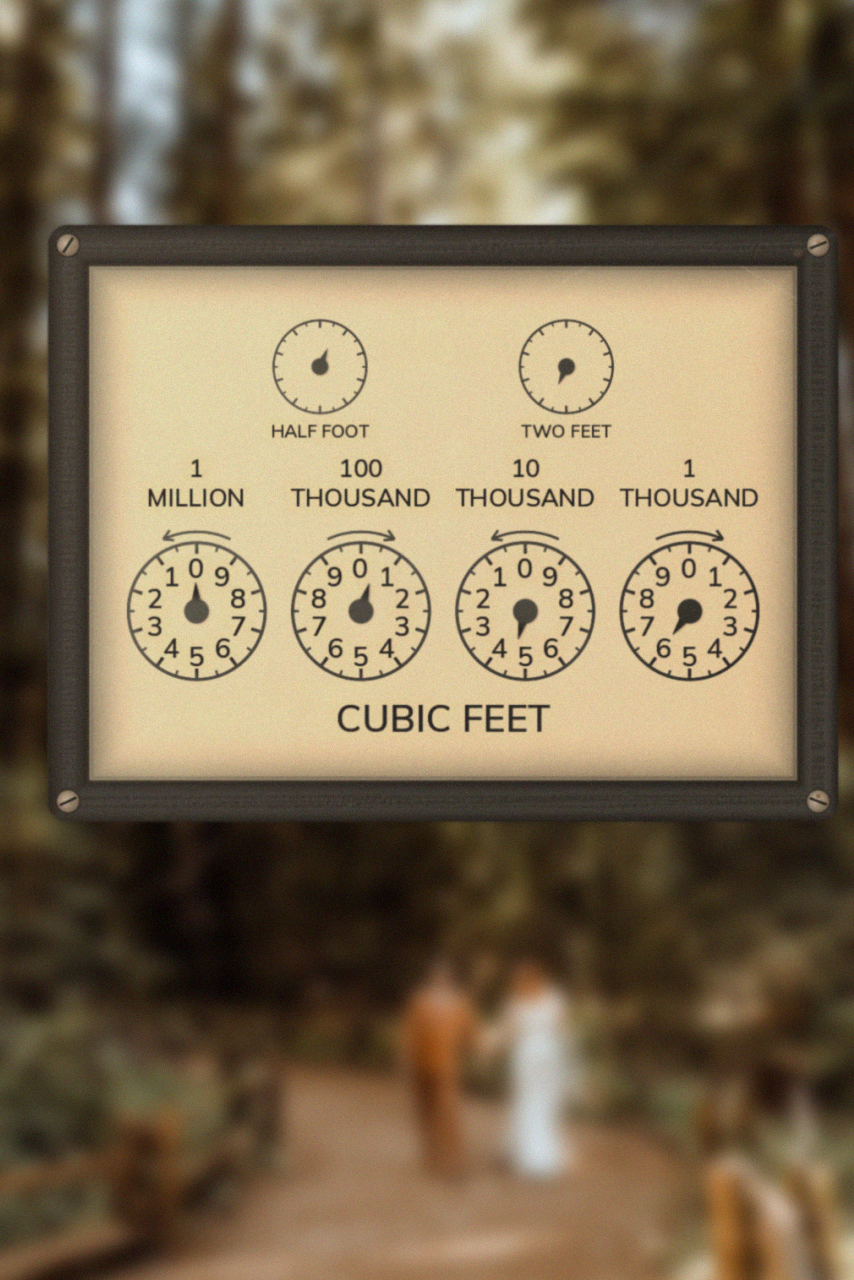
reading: {"value": 4600, "unit": "ft³"}
